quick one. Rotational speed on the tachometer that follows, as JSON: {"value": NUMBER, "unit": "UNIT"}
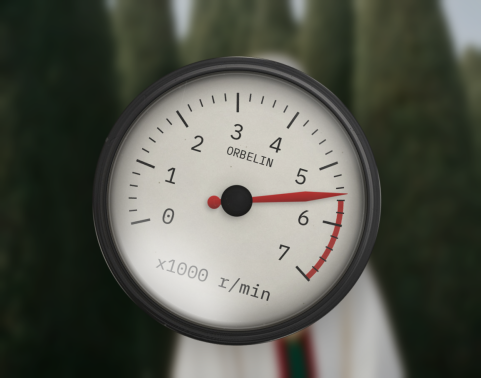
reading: {"value": 5500, "unit": "rpm"}
